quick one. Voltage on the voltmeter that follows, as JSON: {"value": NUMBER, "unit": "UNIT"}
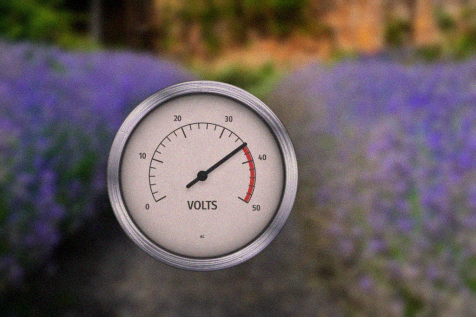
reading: {"value": 36, "unit": "V"}
